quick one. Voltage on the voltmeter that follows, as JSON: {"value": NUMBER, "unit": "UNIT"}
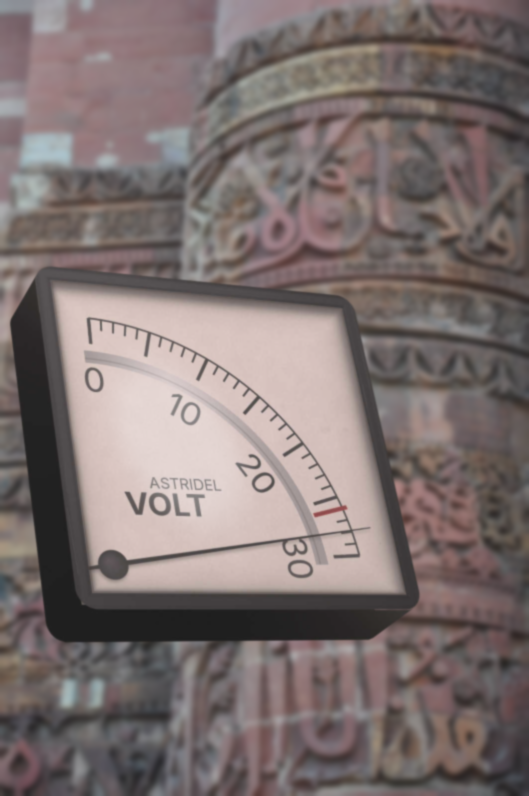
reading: {"value": 28, "unit": "V"}
